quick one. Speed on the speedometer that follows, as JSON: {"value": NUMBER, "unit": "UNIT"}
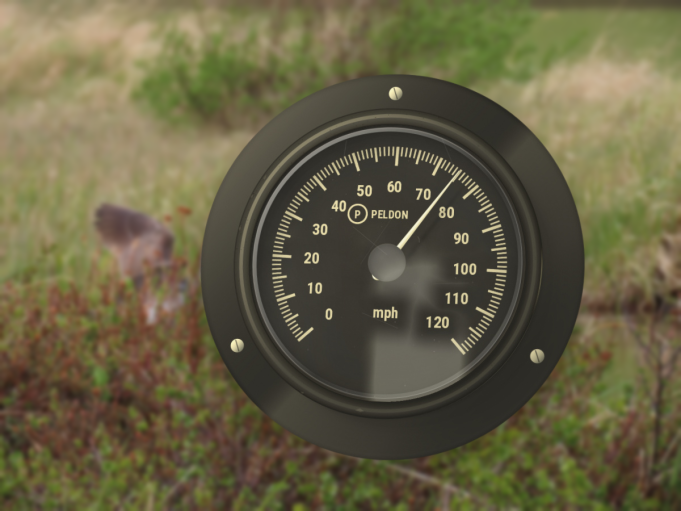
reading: {"value": 75, "unit": "mph"}
